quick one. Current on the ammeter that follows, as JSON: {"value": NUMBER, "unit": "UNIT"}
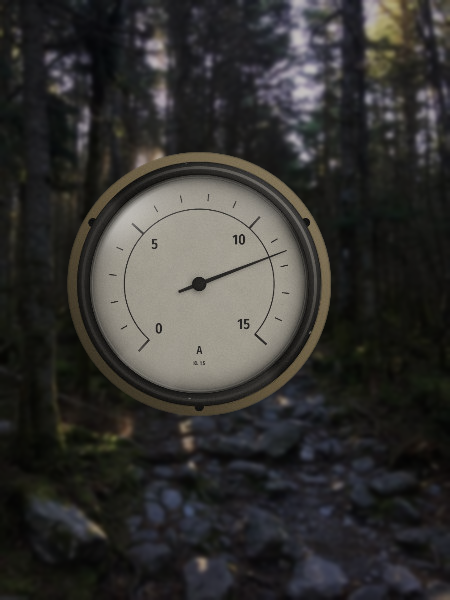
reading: {"value": 11.5, "unit": "A"}
